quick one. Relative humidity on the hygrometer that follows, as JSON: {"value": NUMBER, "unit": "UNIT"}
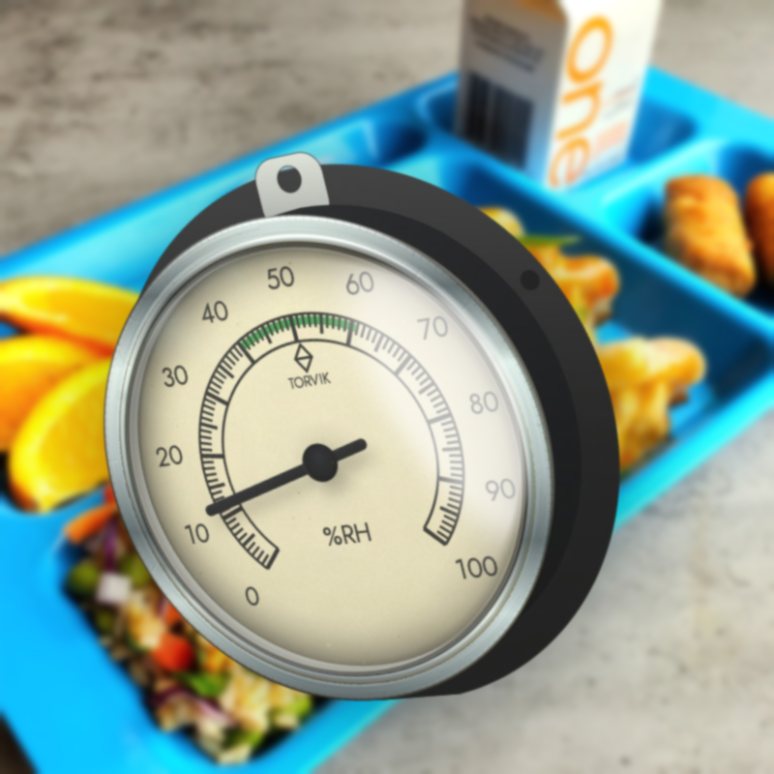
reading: {"value": 12, "unit": "%"}
